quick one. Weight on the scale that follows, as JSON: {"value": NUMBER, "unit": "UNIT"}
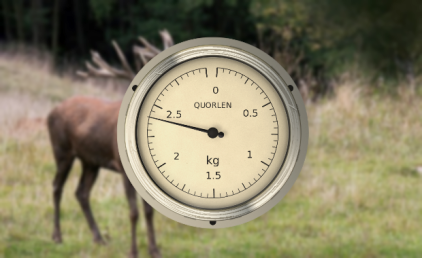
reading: {"value": 2.4, "unit": "kg"}
